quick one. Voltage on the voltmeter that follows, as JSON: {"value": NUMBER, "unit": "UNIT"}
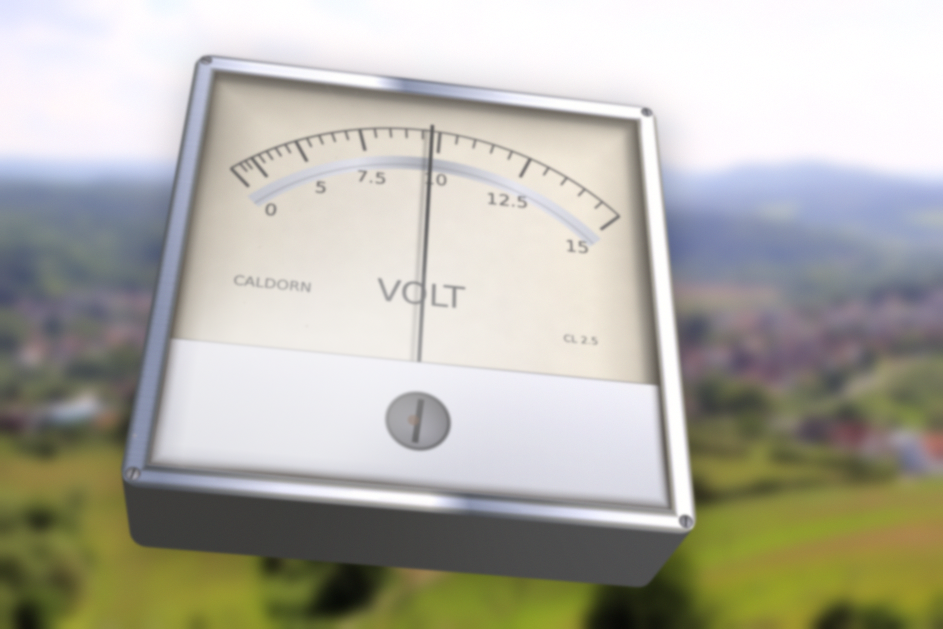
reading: {"value": 9.75, "unit": "V"}
